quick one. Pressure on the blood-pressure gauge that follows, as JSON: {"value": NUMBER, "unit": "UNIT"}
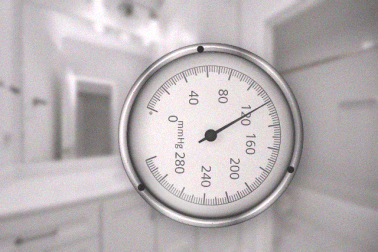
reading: {"value": 120, "unit": "mmHg"}
